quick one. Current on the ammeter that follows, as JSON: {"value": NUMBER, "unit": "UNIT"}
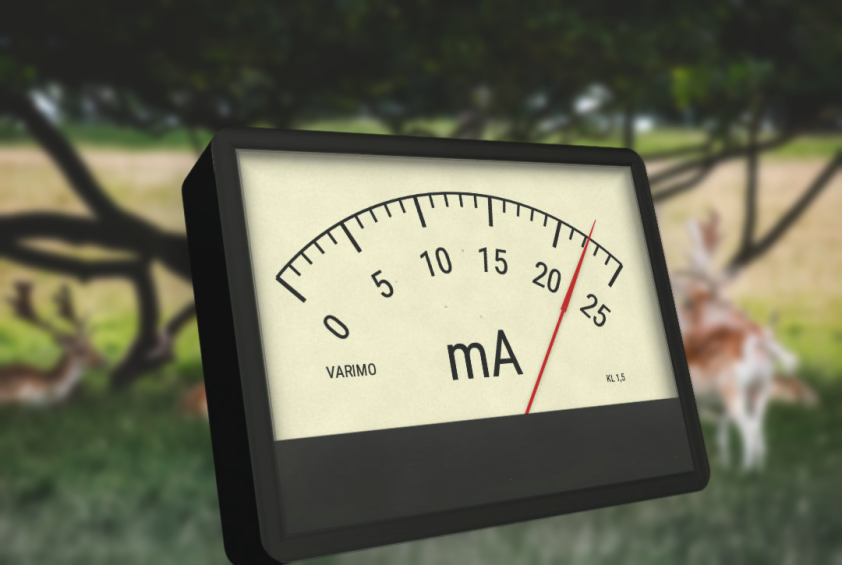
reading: {"value": 22, "unit": "mA"}
